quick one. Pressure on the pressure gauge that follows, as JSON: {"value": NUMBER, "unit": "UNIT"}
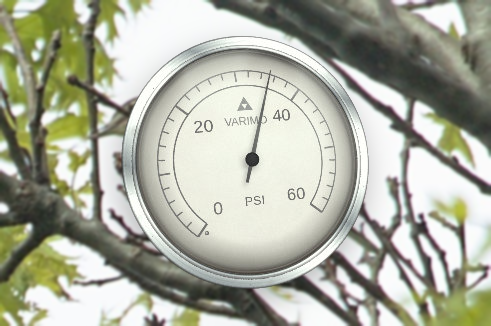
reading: {"value": 35, "unit": "psi"}
